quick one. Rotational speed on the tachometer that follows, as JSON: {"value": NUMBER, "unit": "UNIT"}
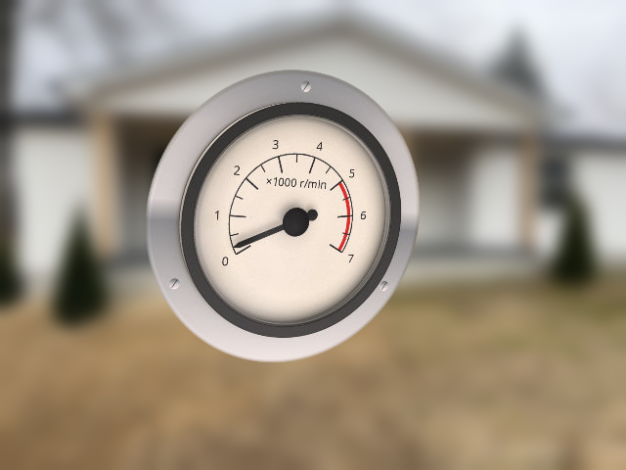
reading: {"value": 250, "unit": "rpm"}
